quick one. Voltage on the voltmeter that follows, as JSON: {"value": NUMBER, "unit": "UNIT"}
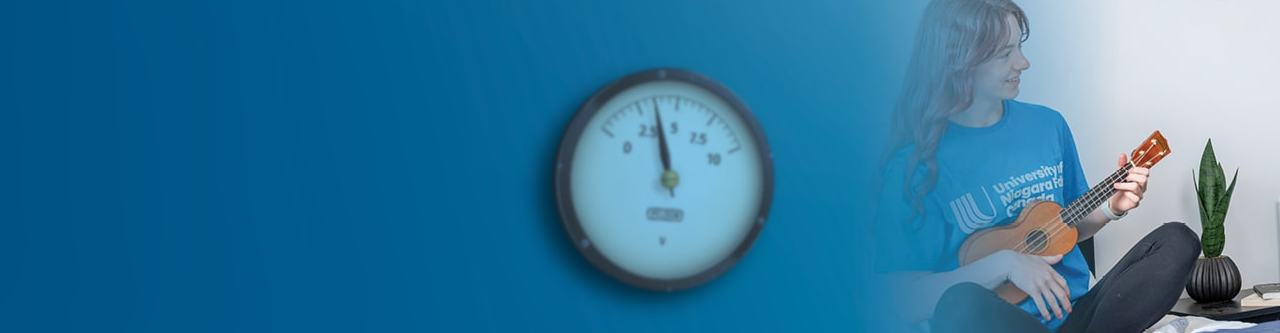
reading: {"value": 3.5, "unit": "V"}
